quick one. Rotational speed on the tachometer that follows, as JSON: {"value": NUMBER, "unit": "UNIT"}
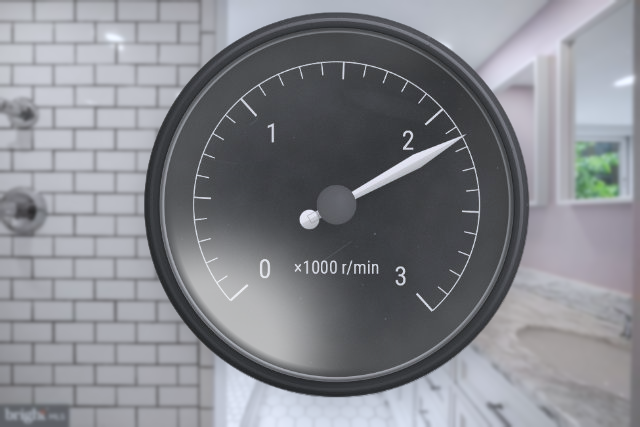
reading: {"value": 2150, "unit": "rpm"}
